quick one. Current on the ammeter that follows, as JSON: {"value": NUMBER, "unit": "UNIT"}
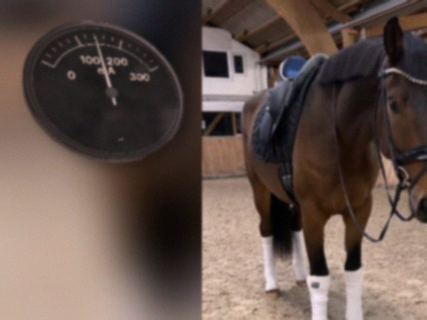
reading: {"value": 140, "unit": "mA"}
